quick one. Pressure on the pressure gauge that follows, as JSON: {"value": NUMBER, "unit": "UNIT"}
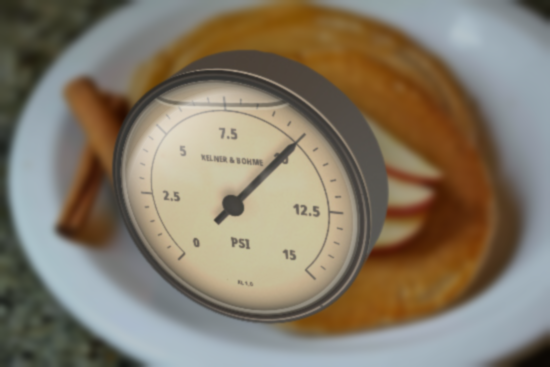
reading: {"value": 10, "unit": "psi"}
